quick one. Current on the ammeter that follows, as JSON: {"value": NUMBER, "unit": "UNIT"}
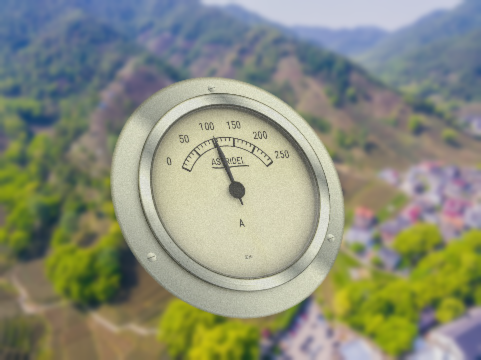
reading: {"value": 100, "unit": "A"}
